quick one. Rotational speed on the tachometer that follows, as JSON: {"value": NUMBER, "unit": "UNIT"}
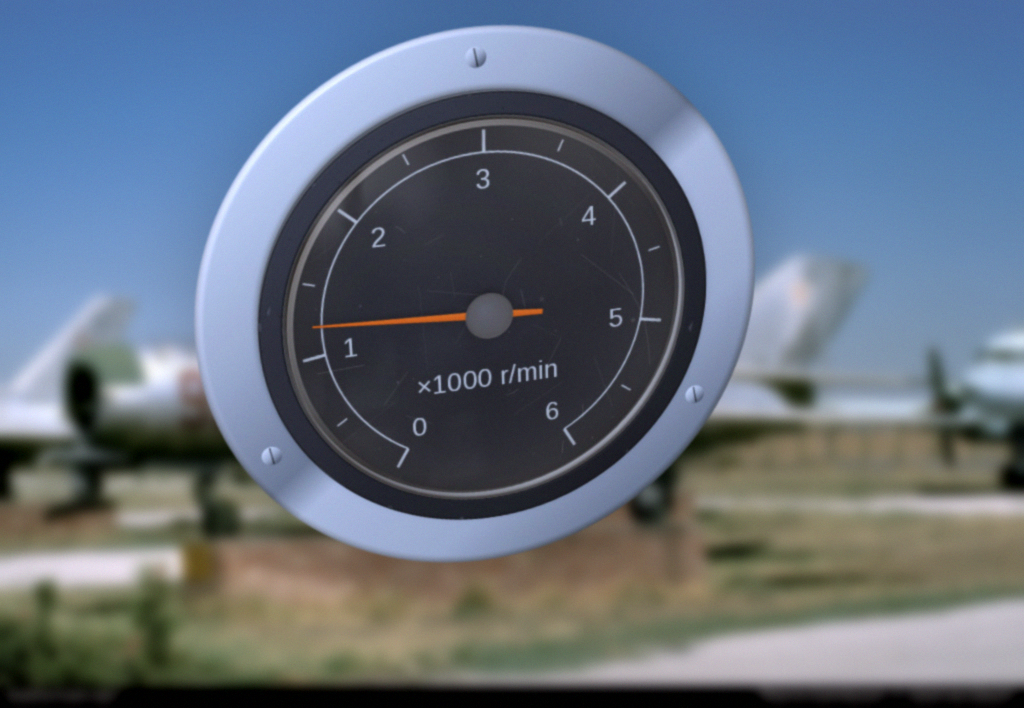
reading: {"value": 1250, "unit": "rpm"}
